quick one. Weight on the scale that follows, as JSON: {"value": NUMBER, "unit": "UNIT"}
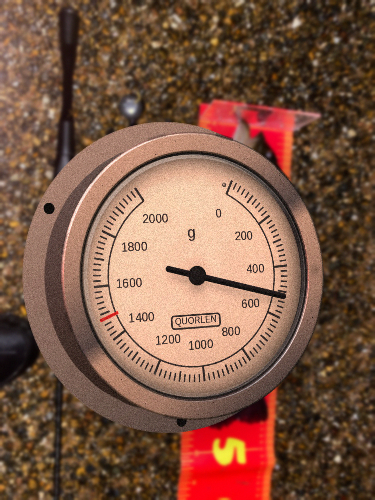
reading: {"value": 520, "unit": "g"}
